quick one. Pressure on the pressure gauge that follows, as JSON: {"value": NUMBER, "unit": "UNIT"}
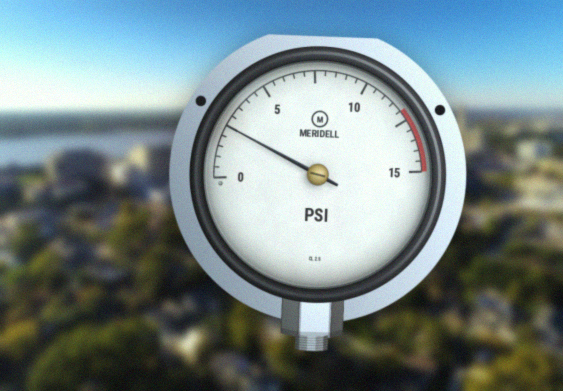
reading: {"value": 2.5, "unit": "psi"}
